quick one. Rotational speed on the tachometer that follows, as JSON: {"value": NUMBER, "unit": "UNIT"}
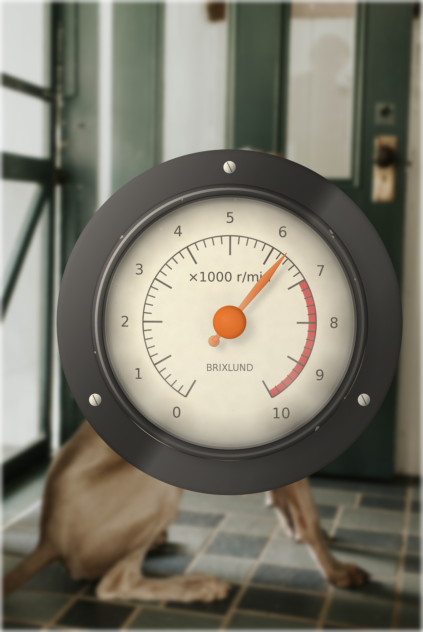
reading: {"value": 6300, "unit": "rpm"}
